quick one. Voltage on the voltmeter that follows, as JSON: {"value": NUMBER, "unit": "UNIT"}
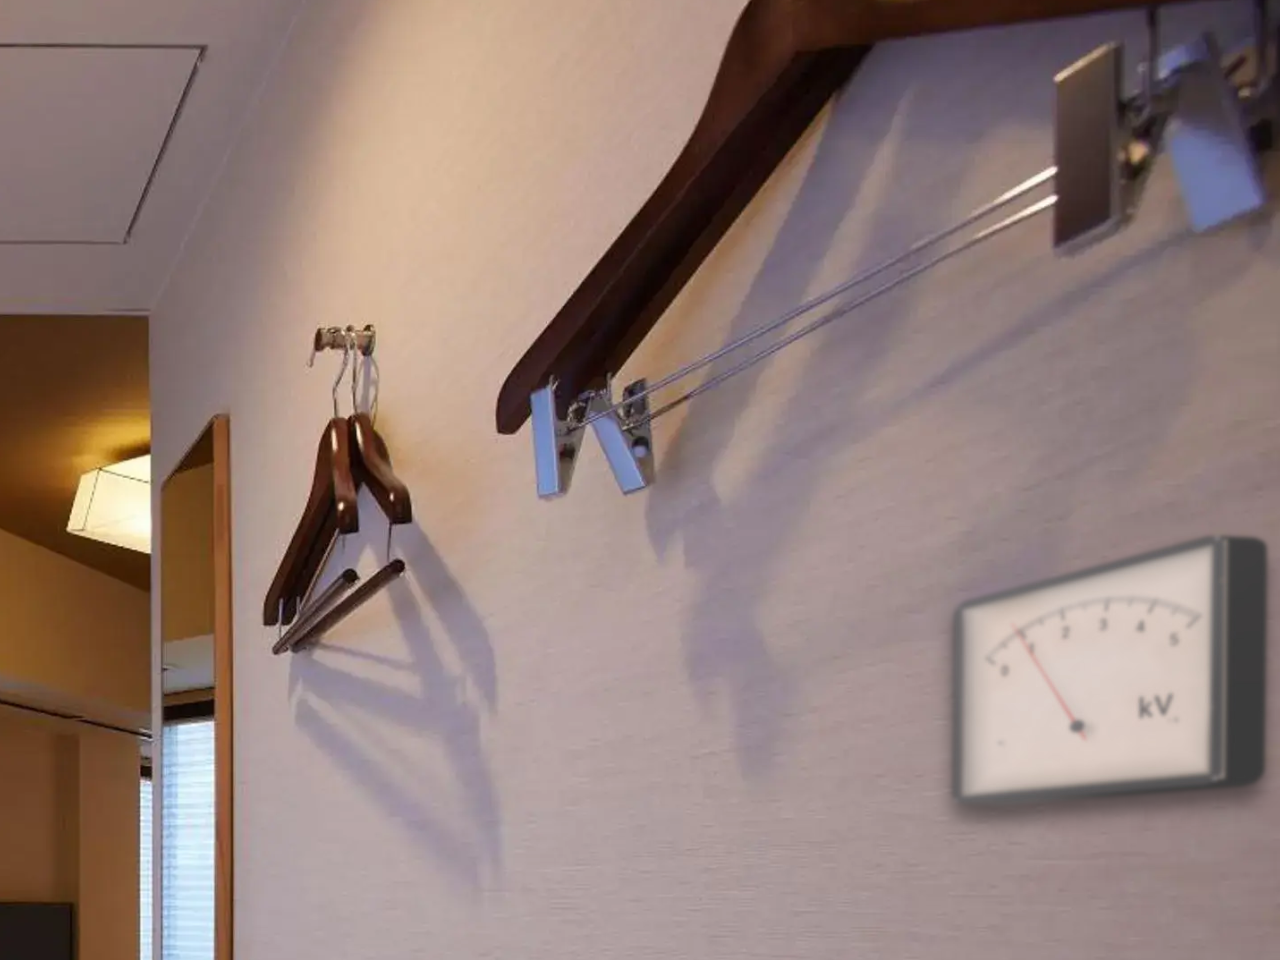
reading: {"value": 1, "unit": "kV"}
